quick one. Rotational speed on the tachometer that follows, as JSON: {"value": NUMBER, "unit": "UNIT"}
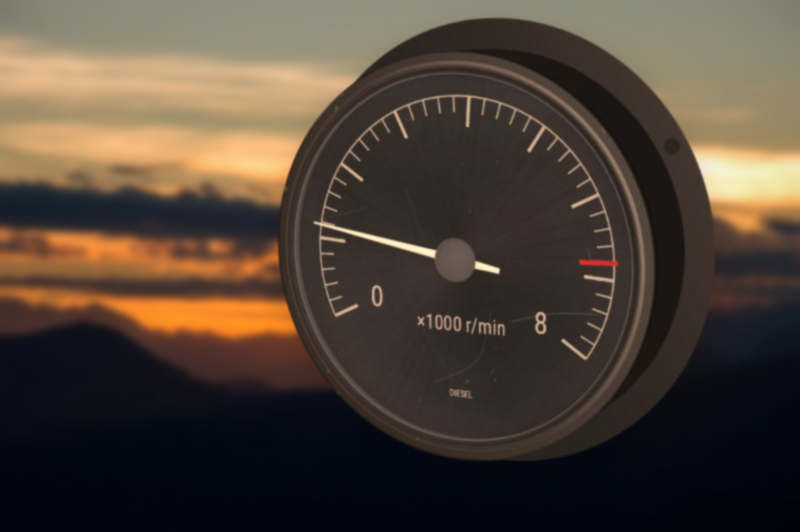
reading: {"value": 1200, "unit": "rpm"}
